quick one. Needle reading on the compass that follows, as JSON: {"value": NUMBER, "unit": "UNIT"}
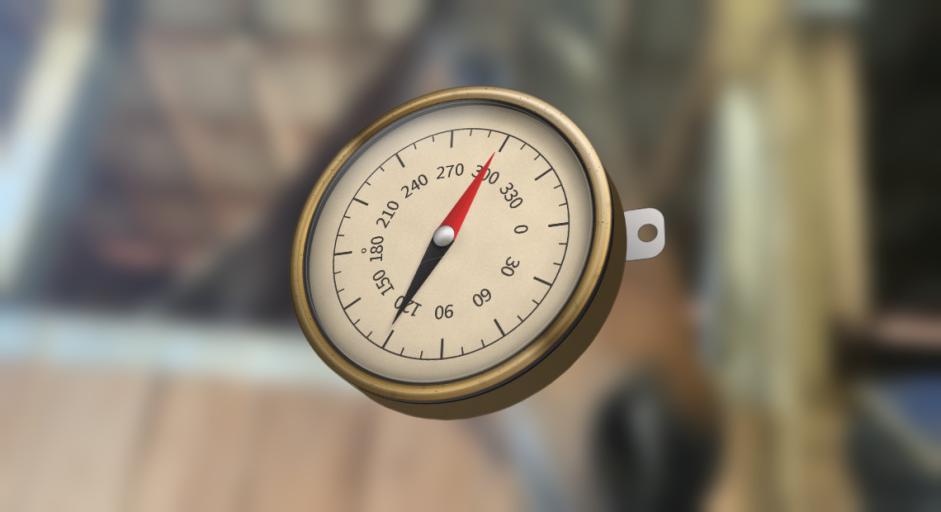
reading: {"value": 300, "unit": "°"}
